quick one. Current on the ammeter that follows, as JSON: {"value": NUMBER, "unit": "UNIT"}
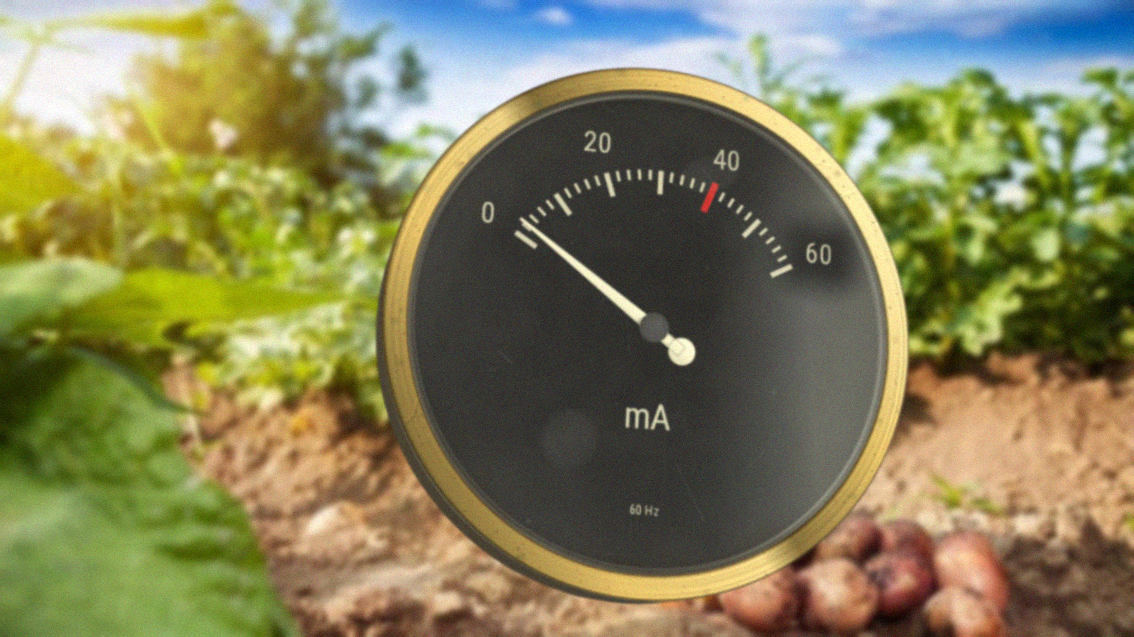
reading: {"value": 2, "unit": "mA"}
